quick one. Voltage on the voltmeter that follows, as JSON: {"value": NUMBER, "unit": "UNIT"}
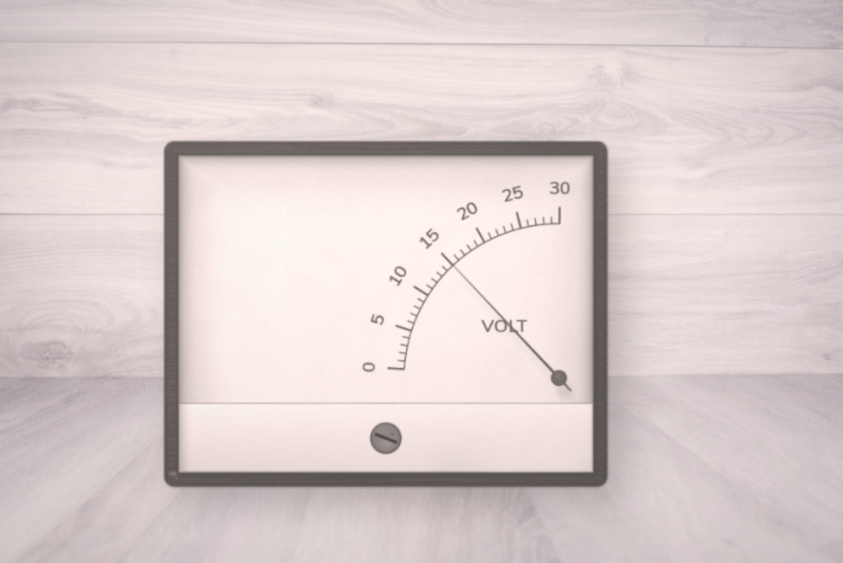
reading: {"value": 15, "unit": "V"}
